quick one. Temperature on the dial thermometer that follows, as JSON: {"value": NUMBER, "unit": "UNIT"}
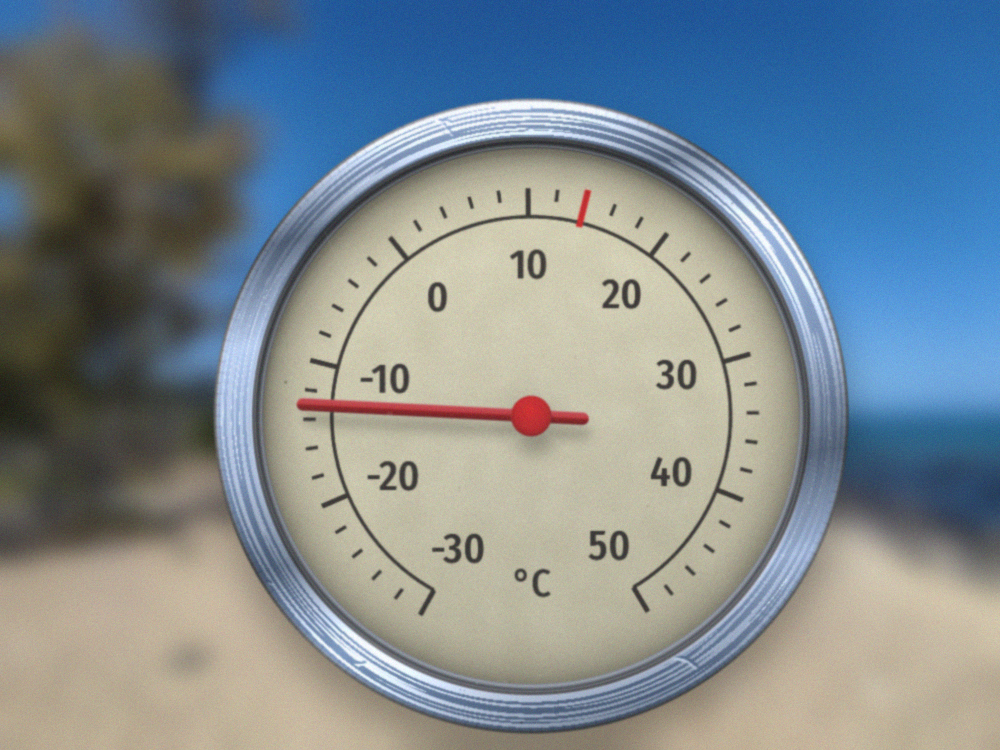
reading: {"value": -13, "unit": "°C"}
